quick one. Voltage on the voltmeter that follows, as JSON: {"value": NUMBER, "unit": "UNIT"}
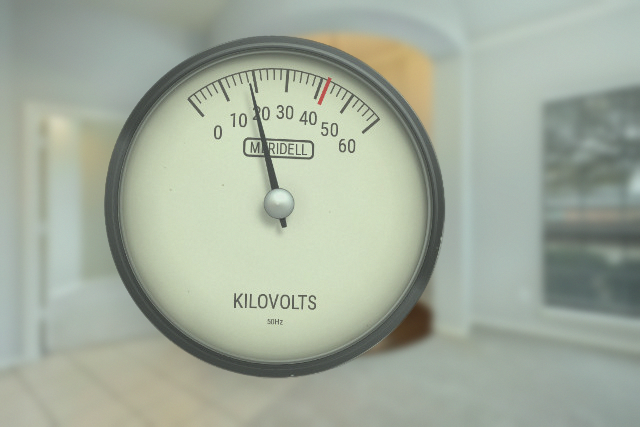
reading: {"value": 18, "unit": "kV"}
